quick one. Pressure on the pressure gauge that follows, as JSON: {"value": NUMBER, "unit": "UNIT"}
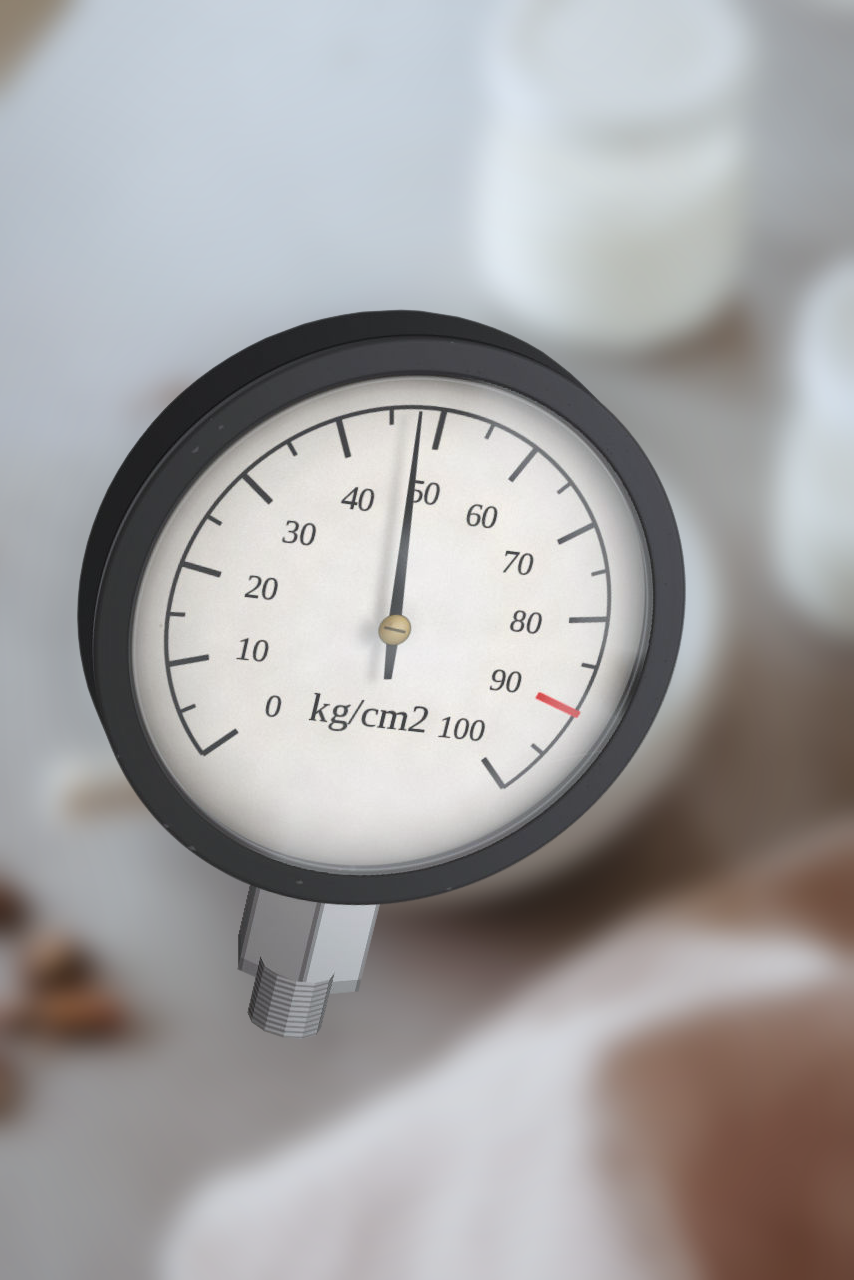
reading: {"value": 47.5, "unit": "kg/cm²"}
